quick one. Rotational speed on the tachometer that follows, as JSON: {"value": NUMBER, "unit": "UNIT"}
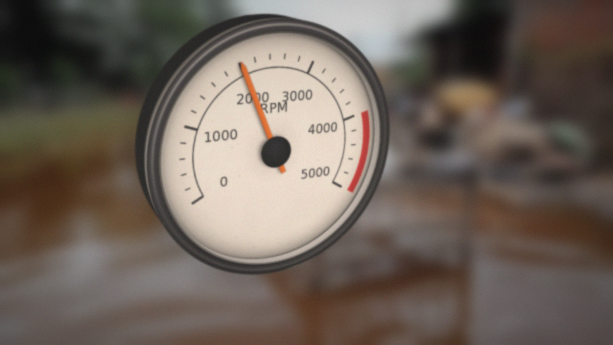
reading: {"value": 2000, "unit": "rpm"}
